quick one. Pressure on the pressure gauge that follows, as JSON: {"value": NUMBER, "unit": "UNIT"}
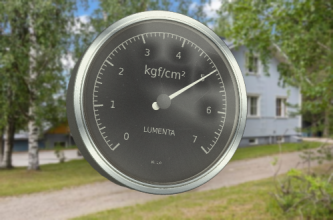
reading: {"value": 5, "unit": "kg/cm²"}
